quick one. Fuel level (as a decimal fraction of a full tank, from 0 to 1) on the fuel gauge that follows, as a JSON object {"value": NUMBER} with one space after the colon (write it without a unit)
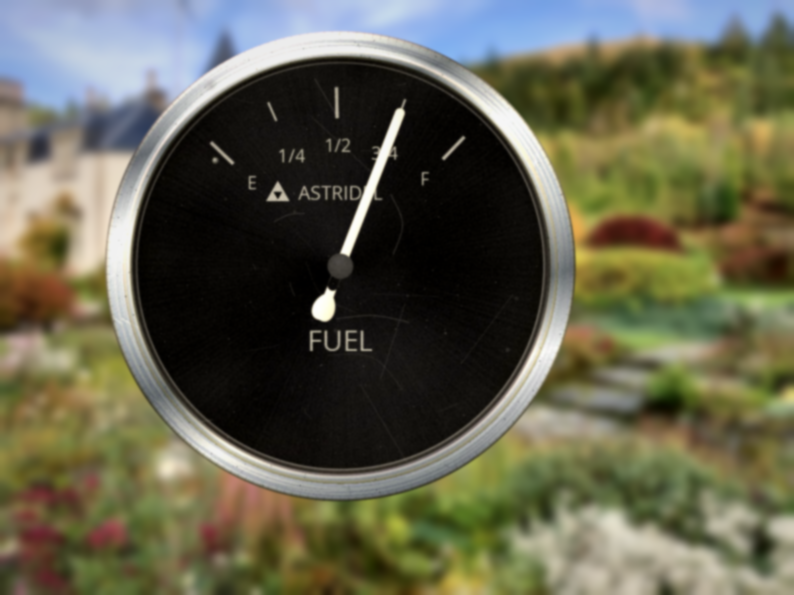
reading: {"value": 0.75}
